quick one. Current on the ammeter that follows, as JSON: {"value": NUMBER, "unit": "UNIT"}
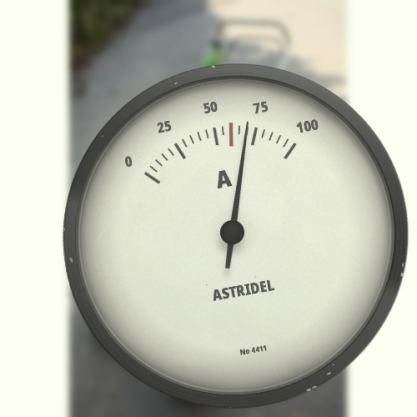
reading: {"value": 70, "unit": "A"}
